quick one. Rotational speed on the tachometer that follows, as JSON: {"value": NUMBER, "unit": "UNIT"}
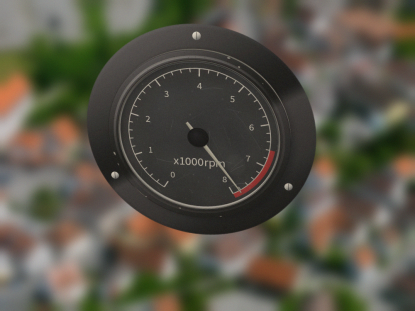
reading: {"value": 7800, "unit": "rpm"}
